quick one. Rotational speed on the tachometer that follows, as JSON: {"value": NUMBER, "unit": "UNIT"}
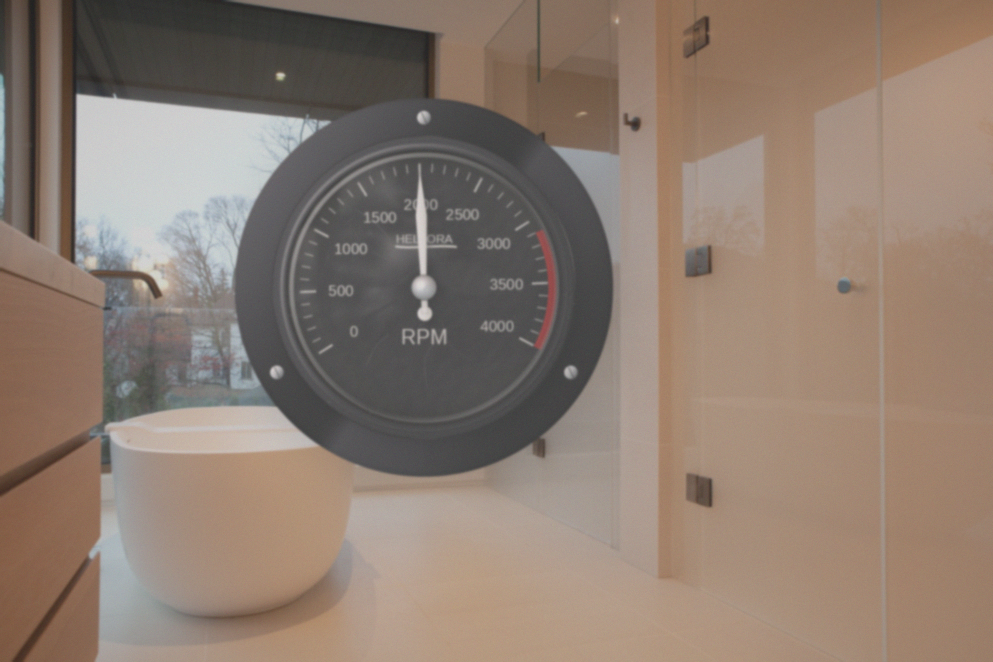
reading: {"value": 2000, "unit": "rpm"}
